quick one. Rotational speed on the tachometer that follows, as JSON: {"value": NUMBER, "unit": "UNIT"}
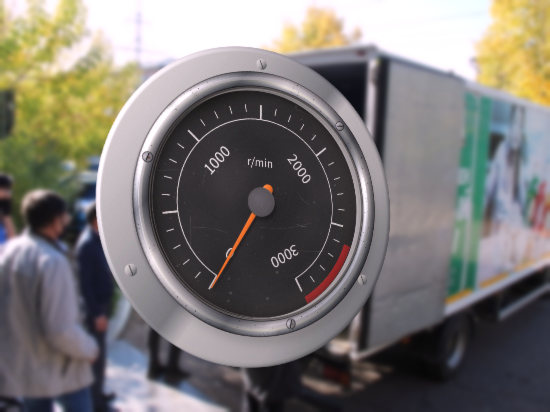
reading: {"value": 0, "unit": "rpm"}
